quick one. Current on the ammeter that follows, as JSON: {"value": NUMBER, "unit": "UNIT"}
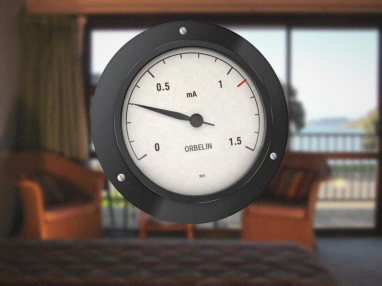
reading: {"value": 0.3, "unit": "mA"}
